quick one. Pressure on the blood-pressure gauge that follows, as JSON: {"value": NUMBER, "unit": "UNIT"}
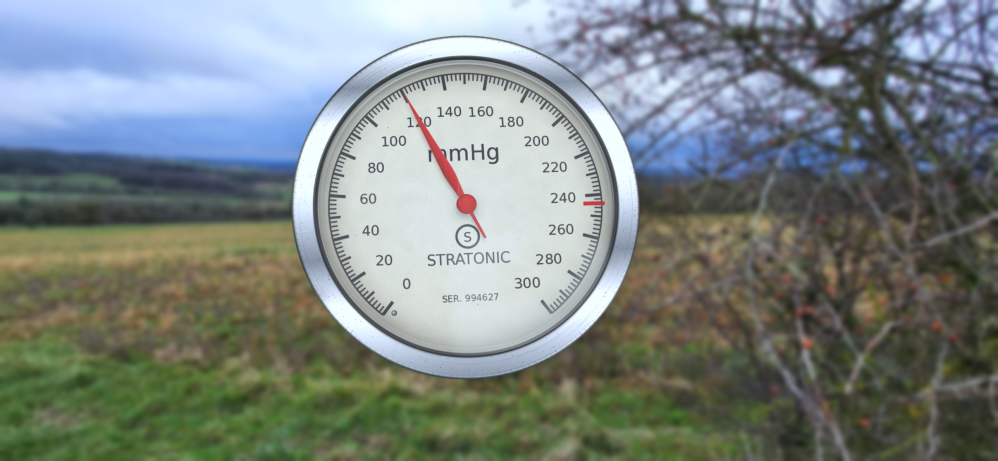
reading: {"value": 120, "unit": "mmHg"}
